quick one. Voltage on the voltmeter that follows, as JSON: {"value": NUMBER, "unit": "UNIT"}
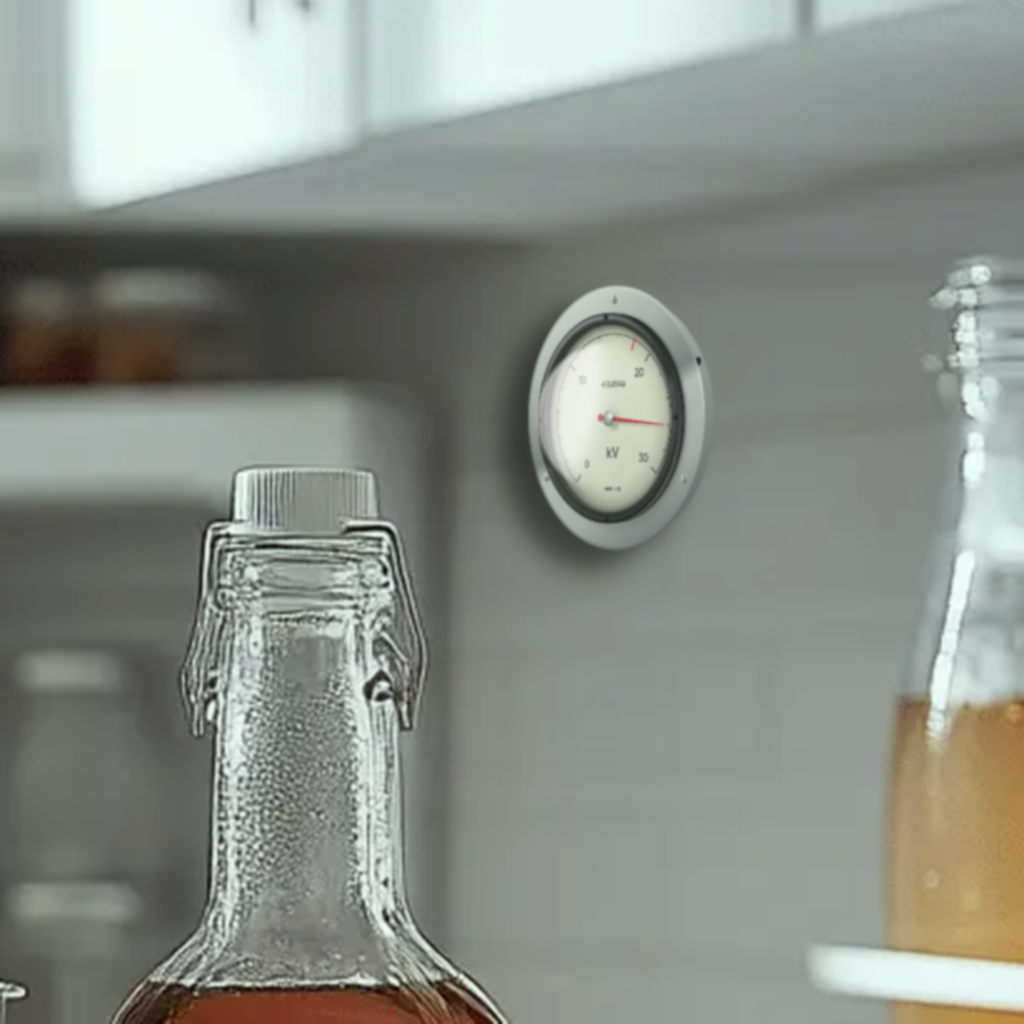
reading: {"value": 26, "unit": "kV"}
